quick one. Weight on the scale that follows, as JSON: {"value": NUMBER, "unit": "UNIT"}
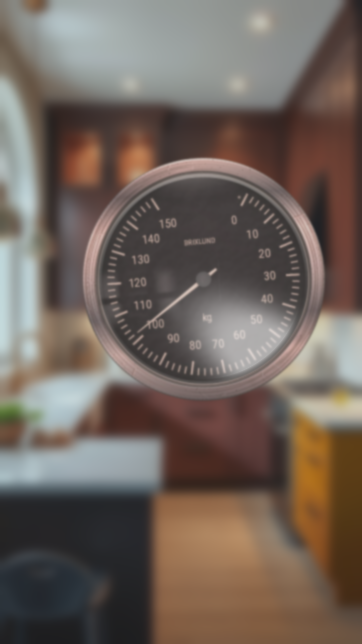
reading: {"value": 102, "unit": "kg"}
